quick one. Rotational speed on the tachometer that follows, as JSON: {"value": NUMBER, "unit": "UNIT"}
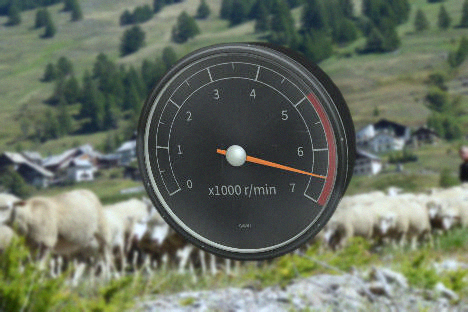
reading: {"value": 6500, "unit": "rpm"}
